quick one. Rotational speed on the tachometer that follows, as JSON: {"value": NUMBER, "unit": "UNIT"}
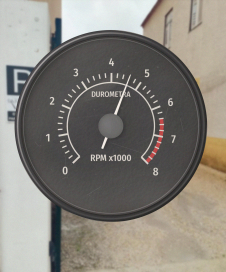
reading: {"value": 4600, "unit": "rpm"}
